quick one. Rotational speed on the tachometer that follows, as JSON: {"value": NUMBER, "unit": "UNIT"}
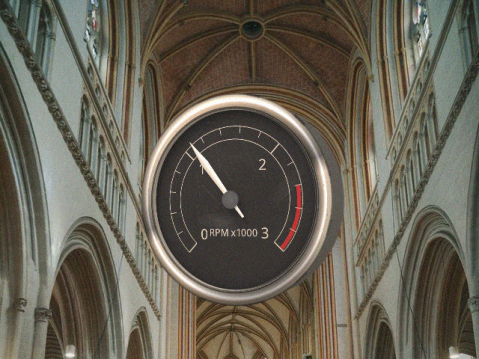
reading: {"value": 1100, "unit": "rpm"}
